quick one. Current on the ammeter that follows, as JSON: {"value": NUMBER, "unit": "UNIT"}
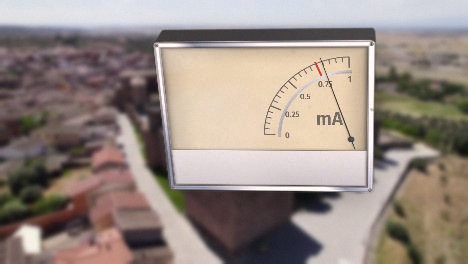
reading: {"value": 0.8, "unit": "mA"}
